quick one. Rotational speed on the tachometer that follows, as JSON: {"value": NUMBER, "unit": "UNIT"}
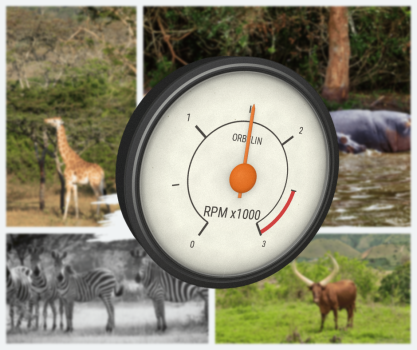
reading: {"value": 1500, "unit": "rpm"}
